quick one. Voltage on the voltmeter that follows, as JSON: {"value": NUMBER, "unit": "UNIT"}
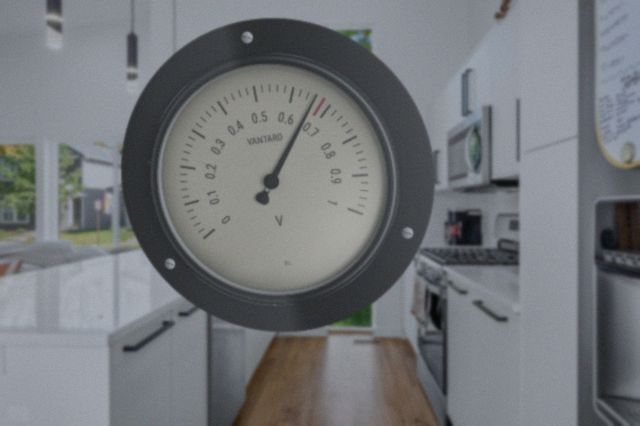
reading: {"value": 0.66, "unit": "V"}
